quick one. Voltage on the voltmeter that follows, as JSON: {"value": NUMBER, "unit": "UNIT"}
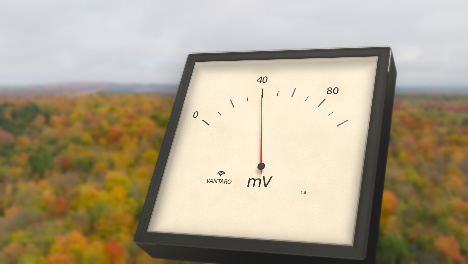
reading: {"value": 40, "unit": "mV"}
